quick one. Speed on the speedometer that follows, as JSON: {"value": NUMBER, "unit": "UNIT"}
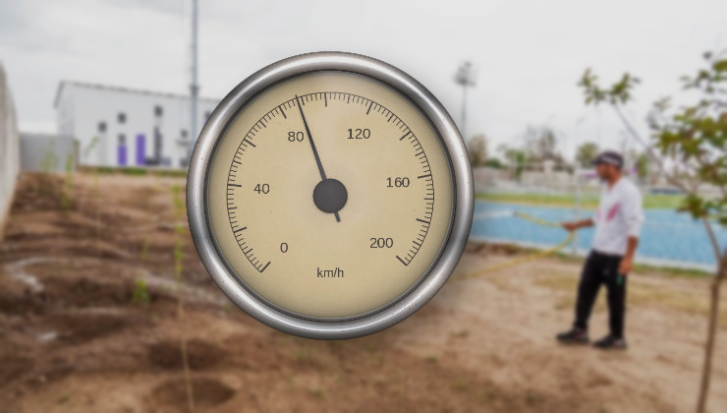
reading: {"value": 88, "unit": "km/h"}
